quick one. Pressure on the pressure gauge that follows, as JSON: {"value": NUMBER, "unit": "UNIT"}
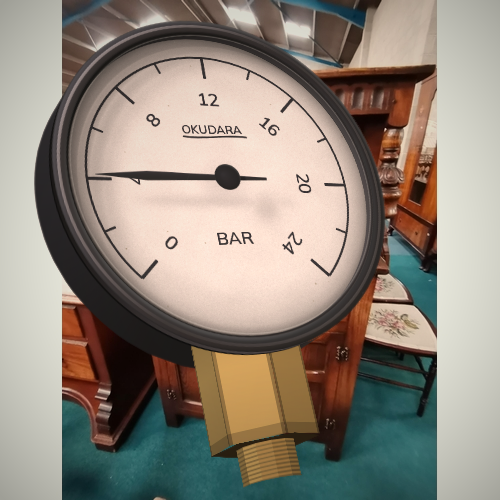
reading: {"value": 4, "unit": "bar"}
